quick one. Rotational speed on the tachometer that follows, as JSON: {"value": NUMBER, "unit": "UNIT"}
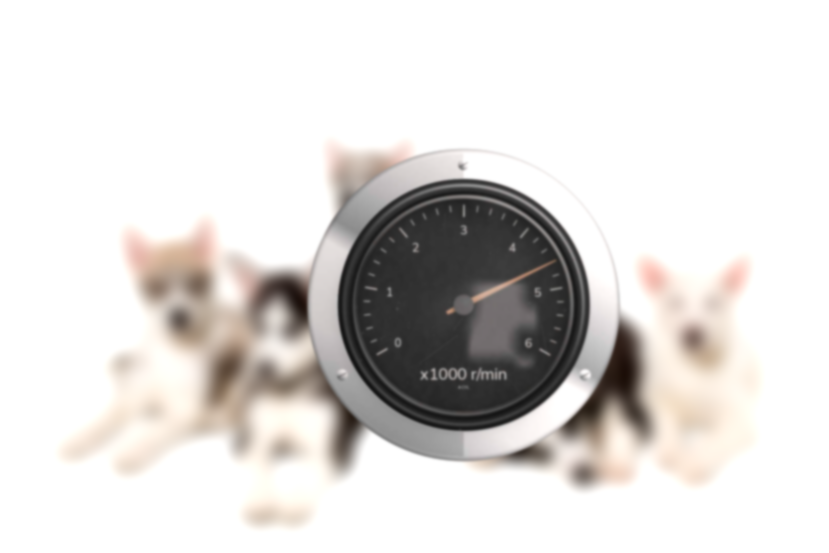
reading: {"value": 4600, "unit": "rpm"}
